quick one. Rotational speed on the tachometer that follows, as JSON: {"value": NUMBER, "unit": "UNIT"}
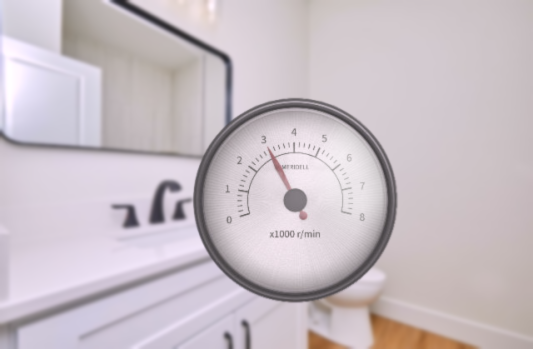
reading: {"value": 3000, "unit": "rpm"}
